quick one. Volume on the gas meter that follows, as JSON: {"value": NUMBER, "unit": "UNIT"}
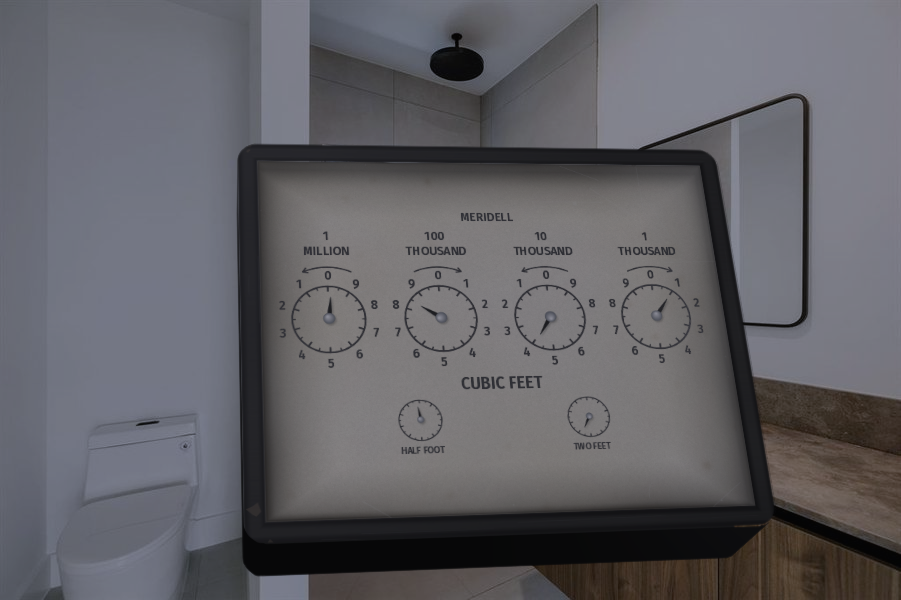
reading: {"value": 984100, "unit": "ft³"}
